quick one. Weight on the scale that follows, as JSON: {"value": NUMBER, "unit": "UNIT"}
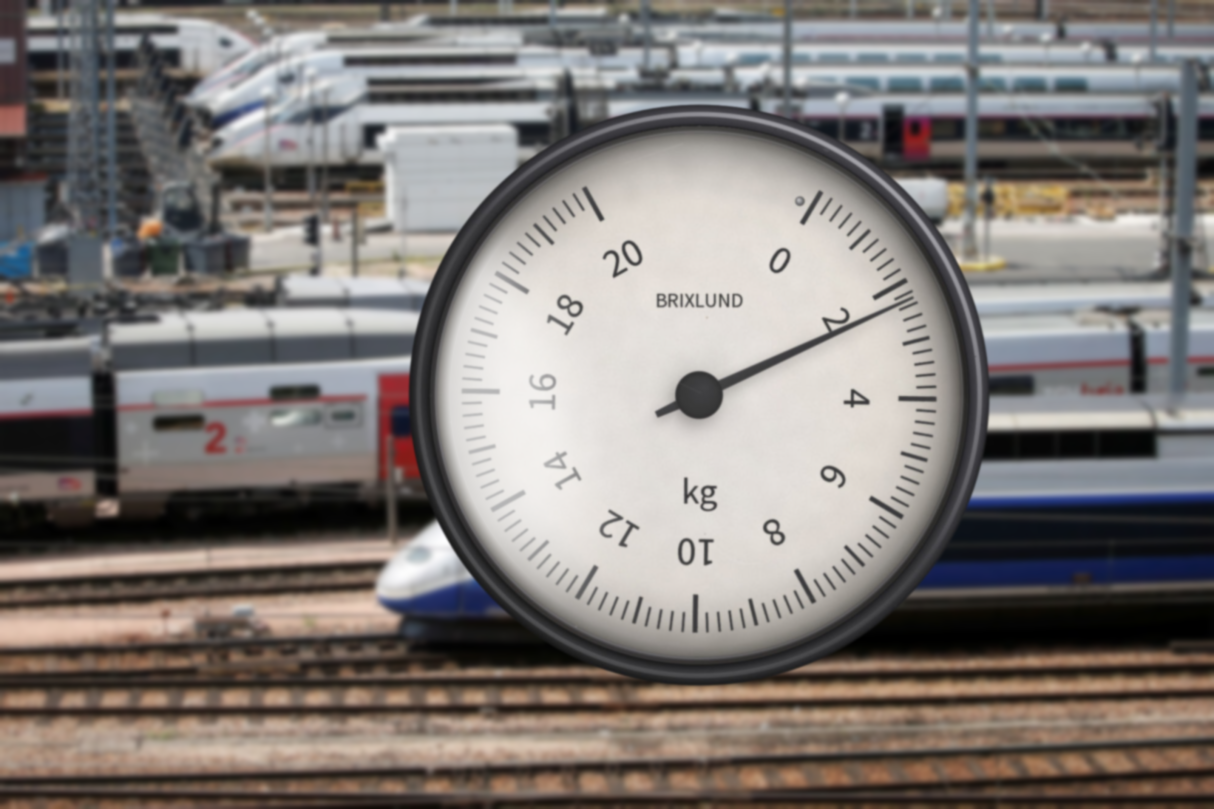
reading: {"value": 2.3, "unit": "kg"}
